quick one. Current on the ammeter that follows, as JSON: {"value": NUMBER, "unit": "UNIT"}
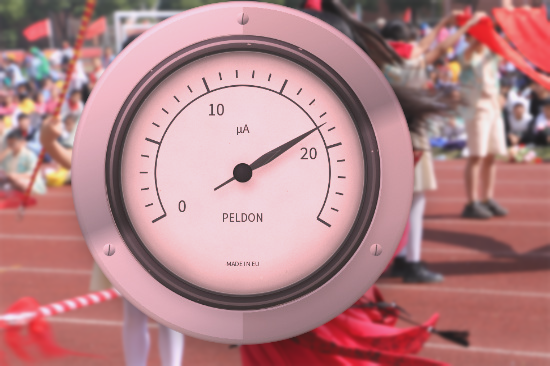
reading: {"value": 18.5, "unit": "µA"}
